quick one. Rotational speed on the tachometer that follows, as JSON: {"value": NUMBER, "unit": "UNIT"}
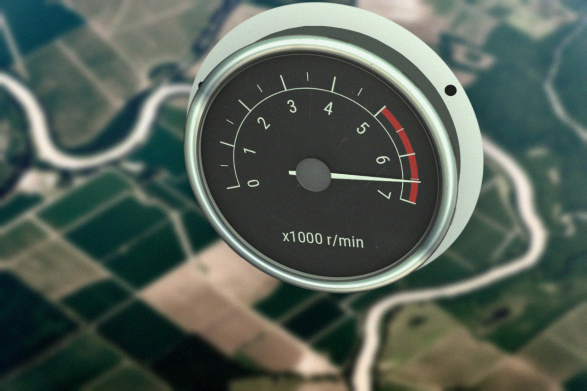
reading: {"value": 6500, "unit": "rpm"}
